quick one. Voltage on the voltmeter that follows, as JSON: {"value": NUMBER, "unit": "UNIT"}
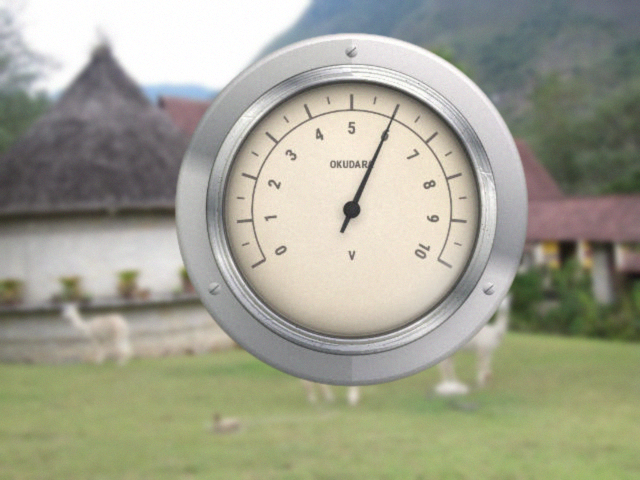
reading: {"value": 6, "unit": "V"}
